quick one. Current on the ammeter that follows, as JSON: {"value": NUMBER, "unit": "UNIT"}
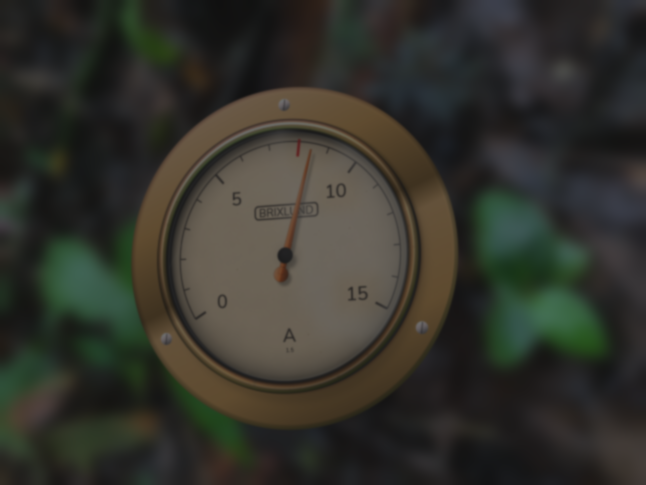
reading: {"value": 8.5, "unit": "A"}
